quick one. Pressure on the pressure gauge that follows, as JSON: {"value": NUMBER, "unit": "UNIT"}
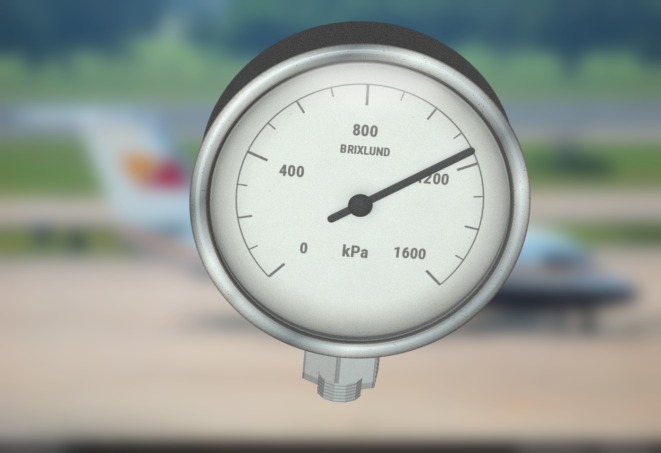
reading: {"value": 1150, "unit": "kPa"}
